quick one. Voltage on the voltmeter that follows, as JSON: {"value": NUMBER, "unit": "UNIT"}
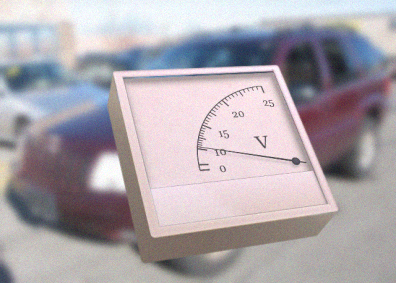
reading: {"value": 10, "unit": "V"}
